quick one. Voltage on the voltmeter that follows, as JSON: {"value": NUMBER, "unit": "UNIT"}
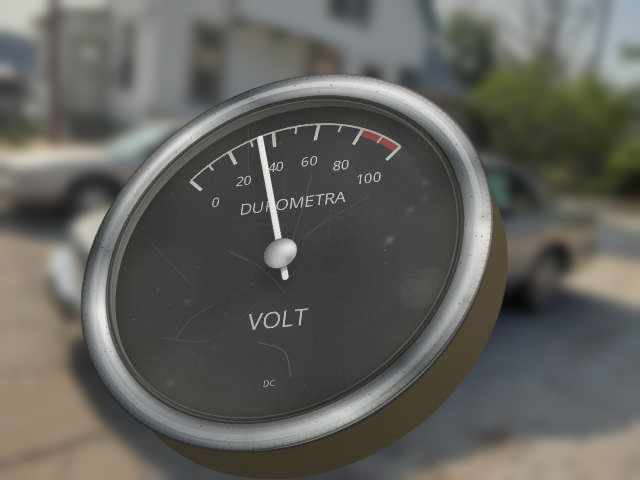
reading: {"value": 35, "unit": "V"}
